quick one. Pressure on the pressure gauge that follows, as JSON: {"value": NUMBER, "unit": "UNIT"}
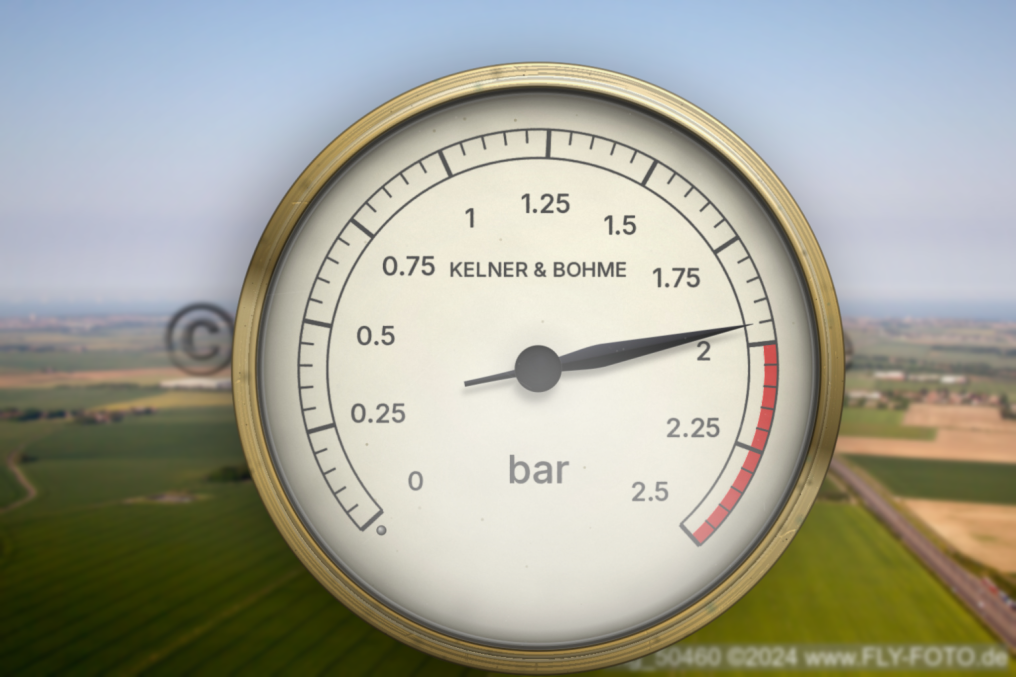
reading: {"value": 1.95, "unit": "bar"}
